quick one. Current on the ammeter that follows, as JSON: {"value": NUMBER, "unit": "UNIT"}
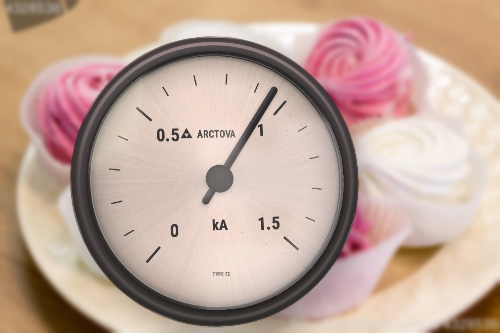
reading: {"value": 0.95, "unit": "kA"}
